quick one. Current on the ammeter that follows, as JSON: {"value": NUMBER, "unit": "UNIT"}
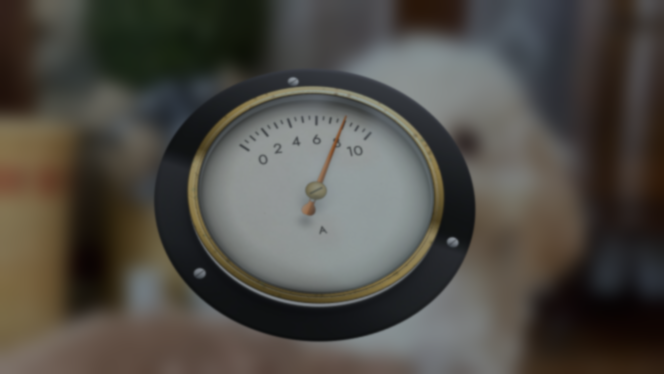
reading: {"value": 8, "unit": "A"}
